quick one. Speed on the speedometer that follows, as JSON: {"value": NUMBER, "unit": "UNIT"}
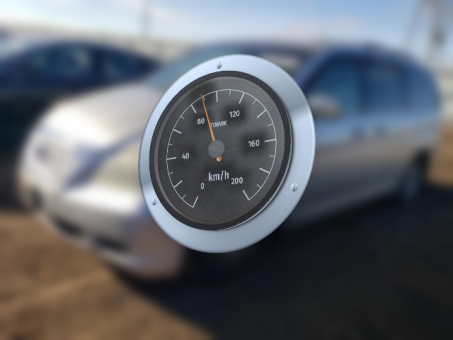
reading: {"value": 90, "unit": "km/h"}
